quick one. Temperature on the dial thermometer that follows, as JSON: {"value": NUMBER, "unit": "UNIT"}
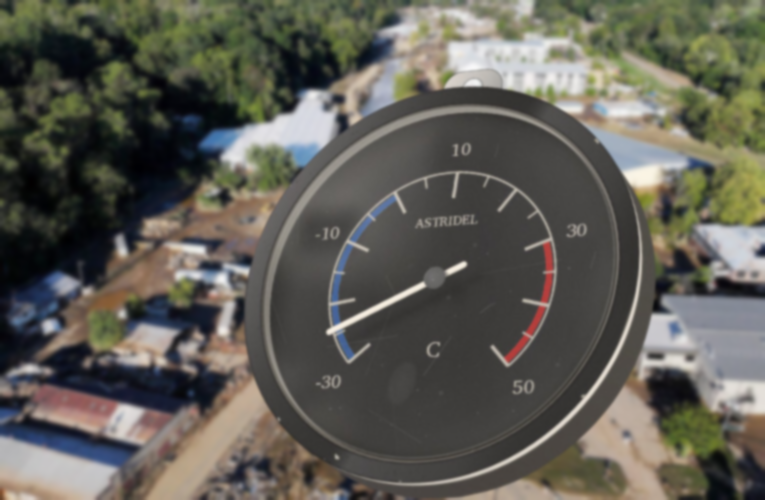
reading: {"value": -25, "unit": "°C"}
